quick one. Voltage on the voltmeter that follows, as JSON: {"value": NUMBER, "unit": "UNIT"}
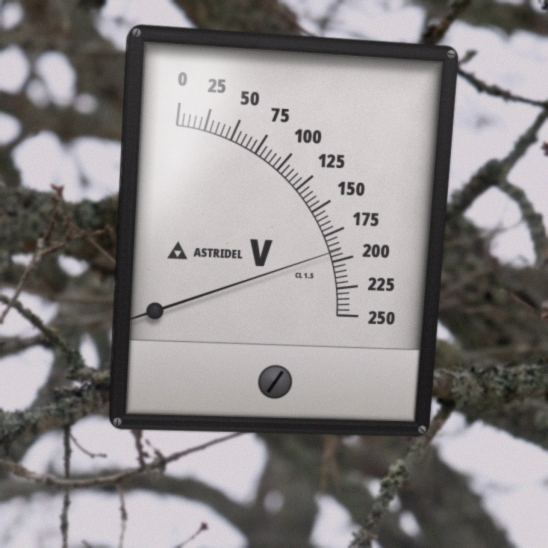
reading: {"value": 190, "unit": "V"}
